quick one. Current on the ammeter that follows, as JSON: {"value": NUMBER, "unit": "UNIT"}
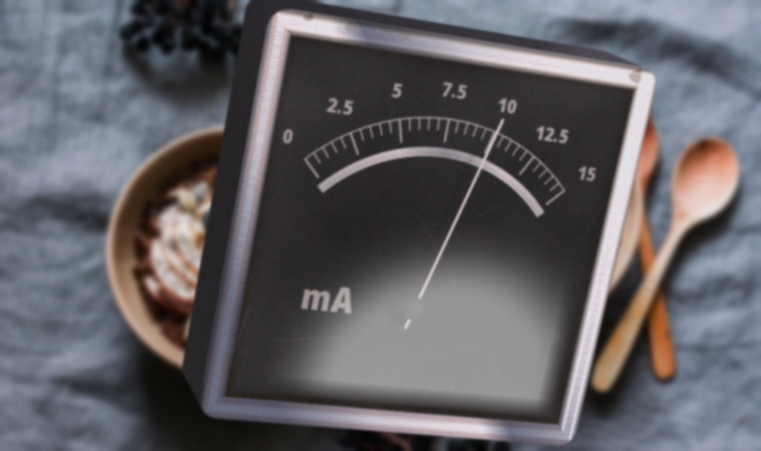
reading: {"value": 10, "unit": "mA"}
